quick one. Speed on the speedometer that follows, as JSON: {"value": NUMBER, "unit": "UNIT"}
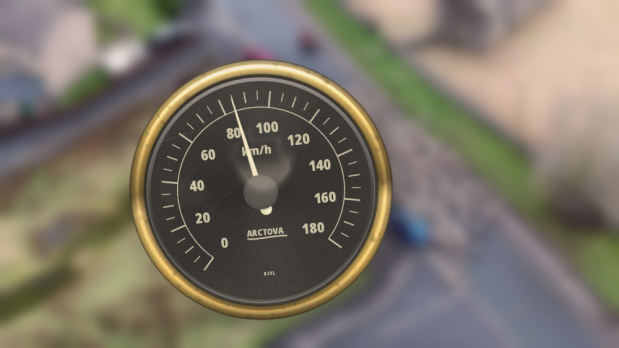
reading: {"value": 85, "unit": "km/h"}
